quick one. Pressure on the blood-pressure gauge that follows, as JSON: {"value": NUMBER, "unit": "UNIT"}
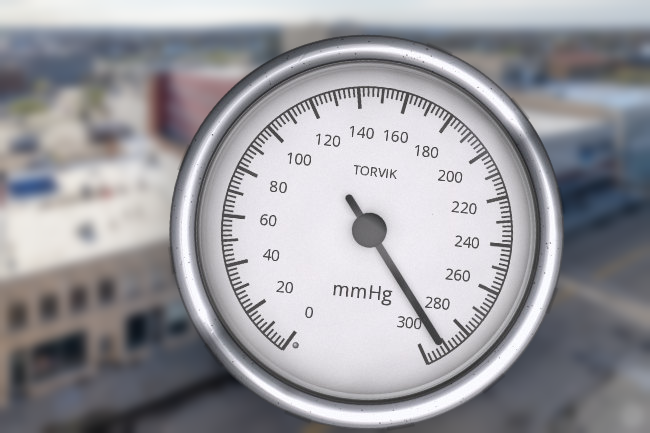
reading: {"value": 292, "unit": "mmHg"}
